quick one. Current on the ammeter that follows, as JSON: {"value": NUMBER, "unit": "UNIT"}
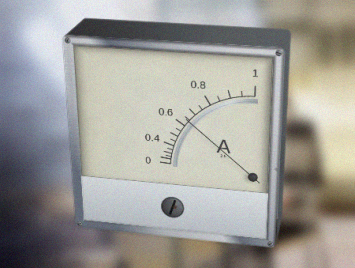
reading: {"value": 0.65, "unit": "A"}
